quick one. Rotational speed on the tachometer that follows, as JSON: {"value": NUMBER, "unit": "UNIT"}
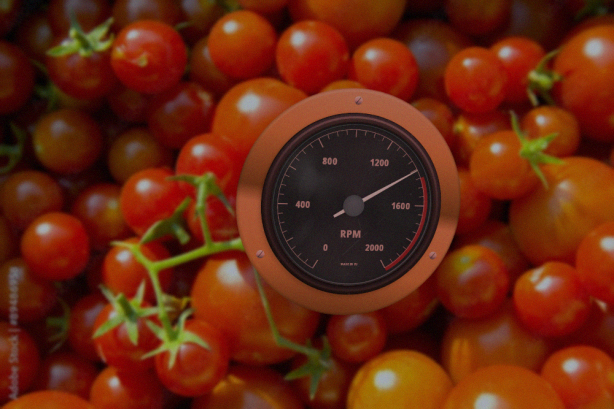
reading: {"value": 1400, "unit": "rpm"}
